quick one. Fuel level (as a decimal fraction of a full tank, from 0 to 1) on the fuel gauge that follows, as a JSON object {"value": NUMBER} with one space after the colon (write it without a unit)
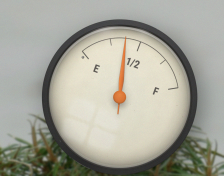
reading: {"value": 0.375}
